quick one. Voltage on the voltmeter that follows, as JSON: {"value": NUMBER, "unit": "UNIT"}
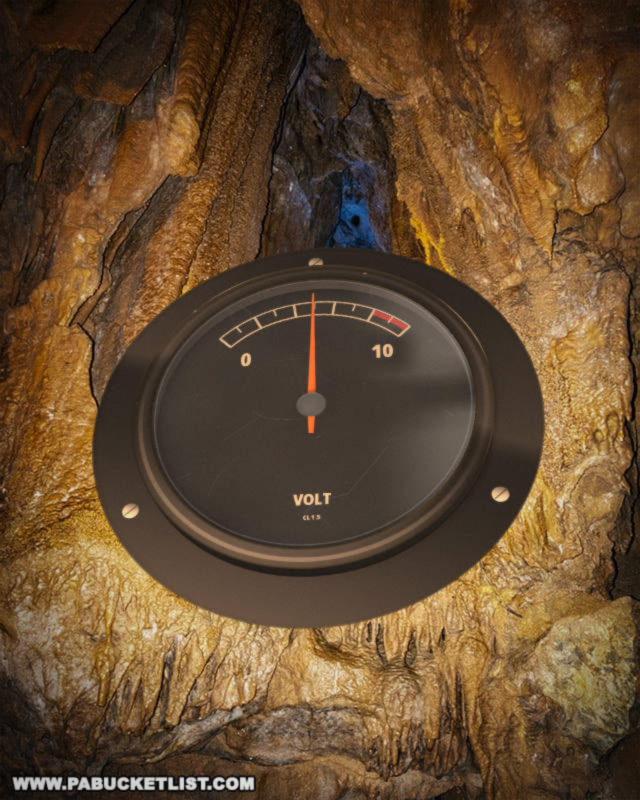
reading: {"value": 5, "unit": "V"}
